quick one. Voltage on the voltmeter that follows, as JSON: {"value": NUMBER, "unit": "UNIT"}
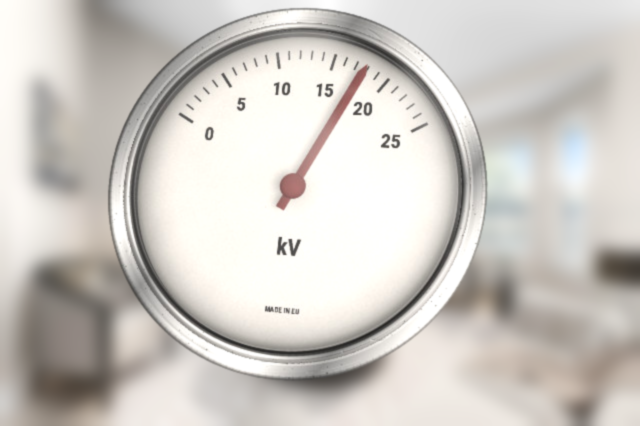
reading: {"value": 18, "unit": "kV"}
